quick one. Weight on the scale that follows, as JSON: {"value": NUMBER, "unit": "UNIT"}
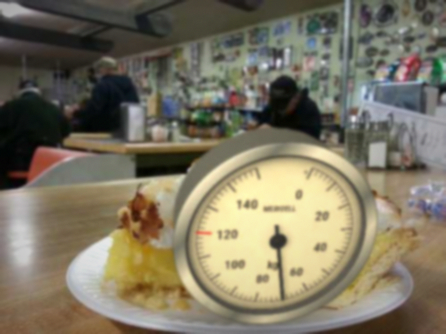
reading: {"value": 70, "unit": "kg"}
